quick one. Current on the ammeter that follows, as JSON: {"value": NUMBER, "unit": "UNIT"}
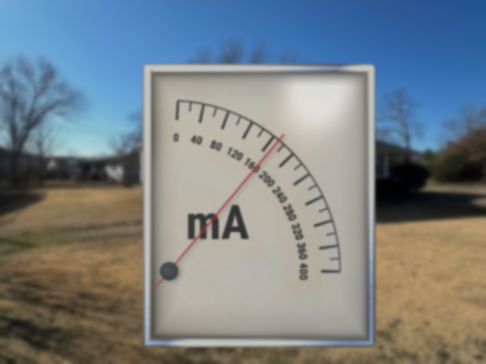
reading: {"value": 170, "unit": "mA"}
